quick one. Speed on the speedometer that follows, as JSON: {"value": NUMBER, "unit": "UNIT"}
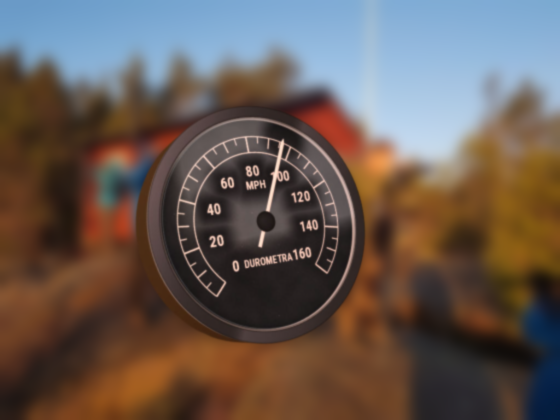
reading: {"value": 95, "unit": "mph"}
